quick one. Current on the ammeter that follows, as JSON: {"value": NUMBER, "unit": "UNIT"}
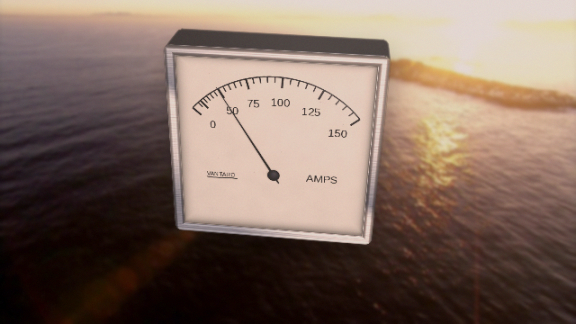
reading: {"value": 50, "unit": "A"}
